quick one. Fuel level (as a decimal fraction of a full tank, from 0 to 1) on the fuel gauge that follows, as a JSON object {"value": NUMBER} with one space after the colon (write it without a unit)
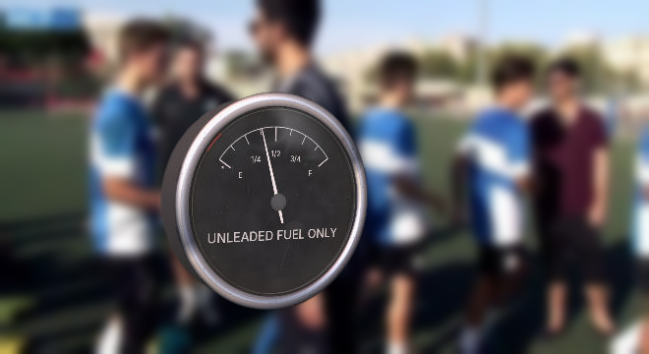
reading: {"value": 0.375}
